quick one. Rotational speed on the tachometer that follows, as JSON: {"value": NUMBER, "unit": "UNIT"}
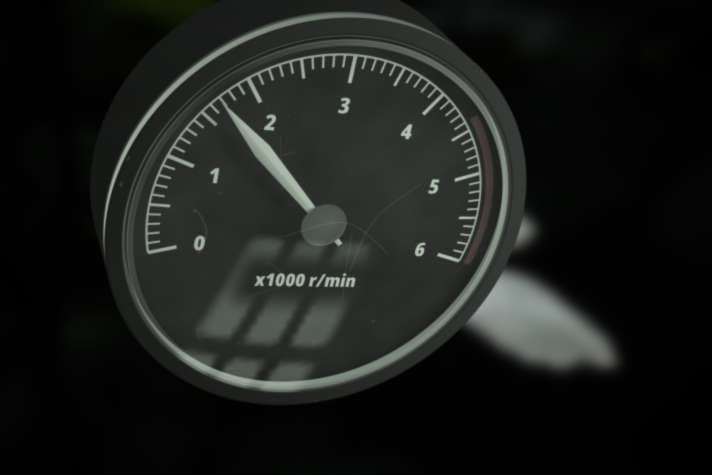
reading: {"value": 1700, "unit": "rpm"}
